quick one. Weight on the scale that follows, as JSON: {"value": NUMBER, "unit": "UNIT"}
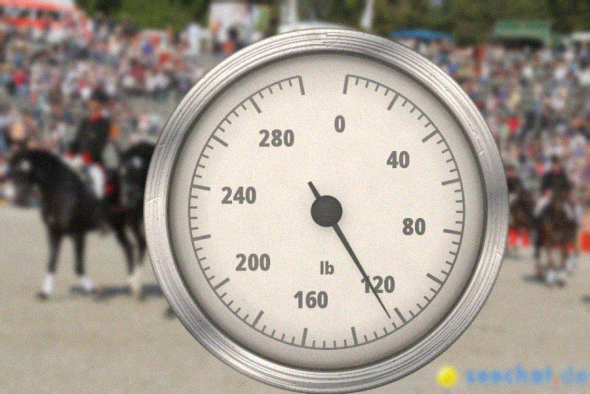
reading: {"value": 124, "unit": "lb"}
